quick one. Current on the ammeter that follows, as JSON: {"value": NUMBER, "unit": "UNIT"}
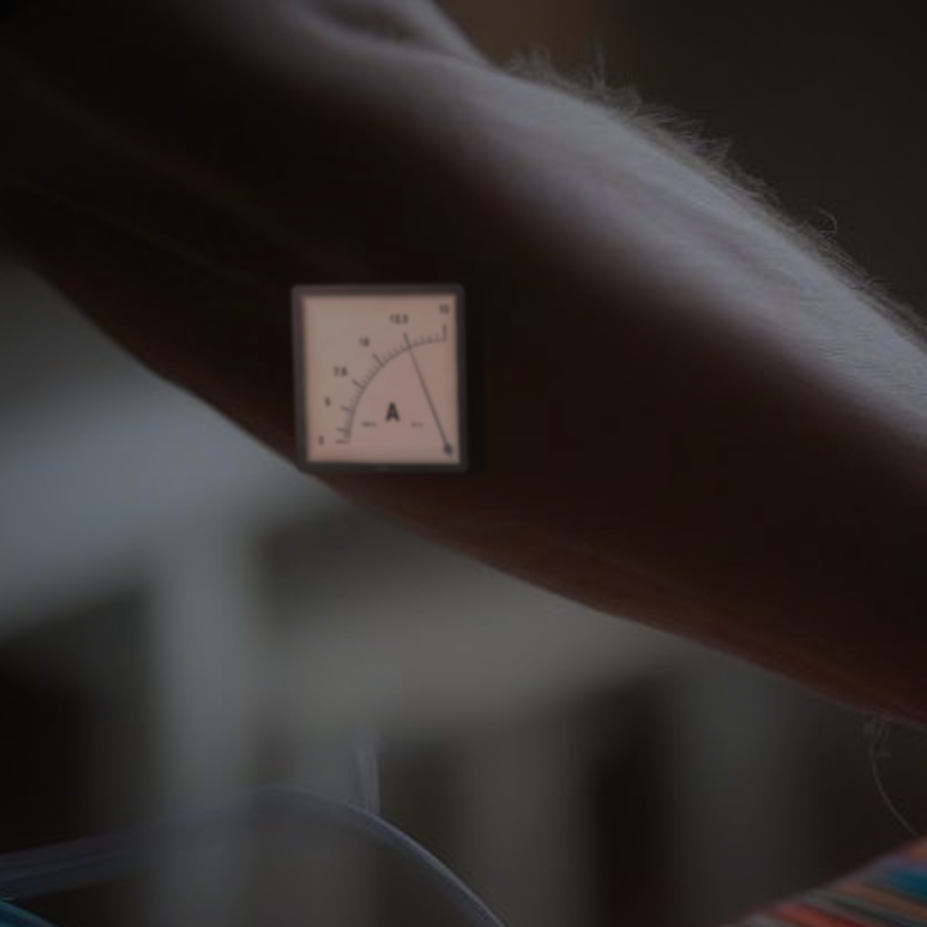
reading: {"value": 12.5, "unit": "A"}
